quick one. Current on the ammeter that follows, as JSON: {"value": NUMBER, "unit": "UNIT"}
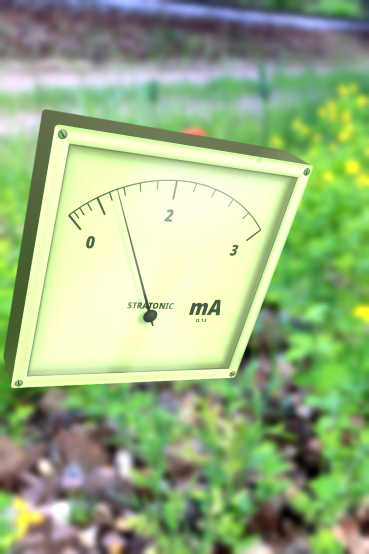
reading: {"value": 1.3, "unit": "mA"}
